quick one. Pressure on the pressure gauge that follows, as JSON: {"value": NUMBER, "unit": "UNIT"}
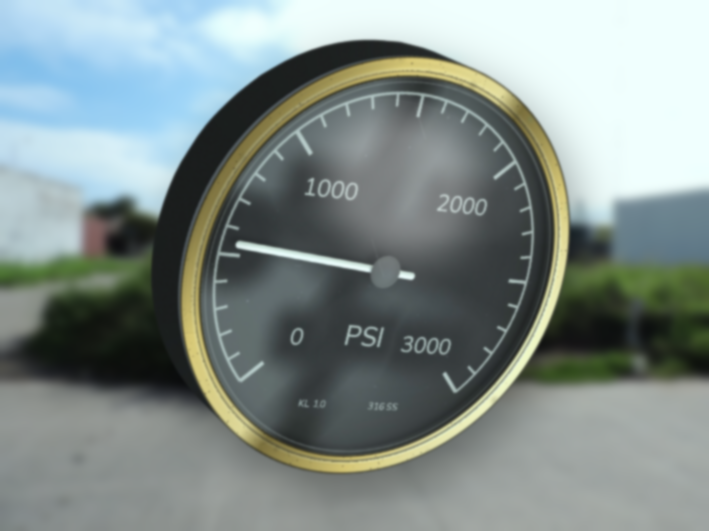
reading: {"value": 550, "unit": "psi"}
